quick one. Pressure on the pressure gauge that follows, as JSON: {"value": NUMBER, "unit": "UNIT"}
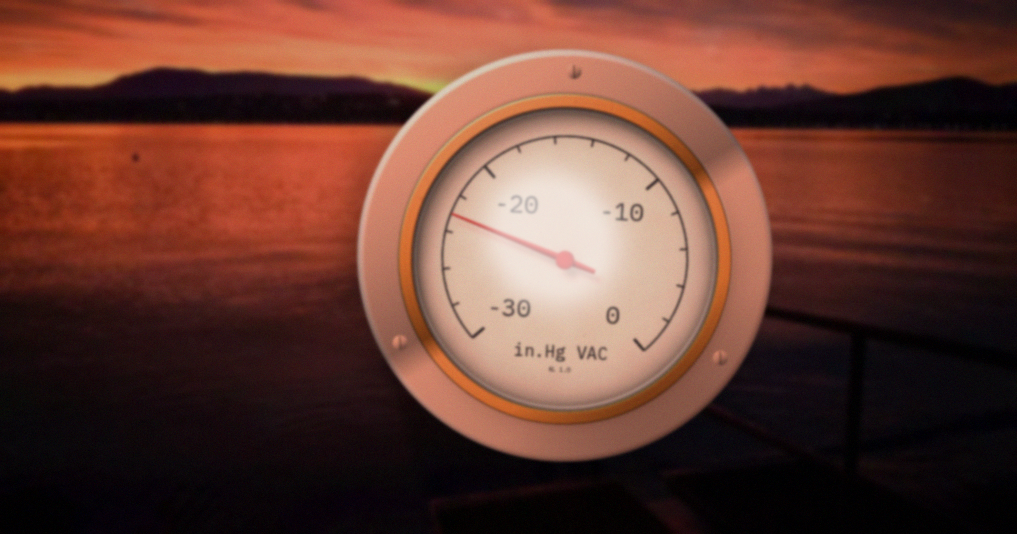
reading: {"value": -23, "unit": "inHg"}
